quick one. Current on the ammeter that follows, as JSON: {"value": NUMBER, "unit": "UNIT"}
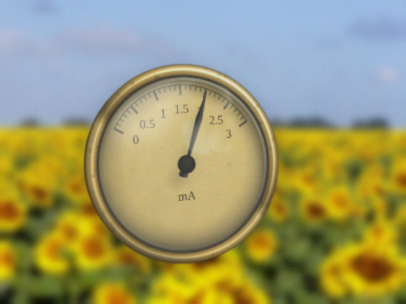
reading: {"value": 2, "unit": "mA"}
